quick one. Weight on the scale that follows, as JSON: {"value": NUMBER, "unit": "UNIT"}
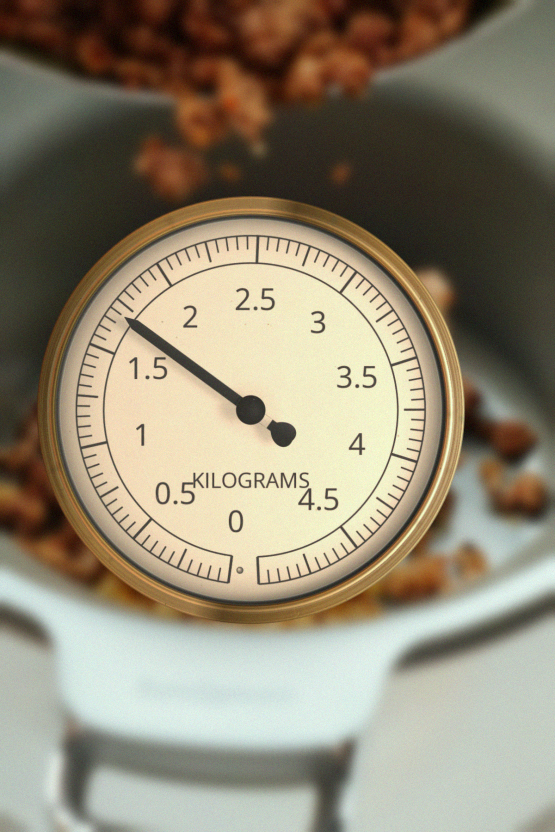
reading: {"value": 1.7, "unit": "kg"}
